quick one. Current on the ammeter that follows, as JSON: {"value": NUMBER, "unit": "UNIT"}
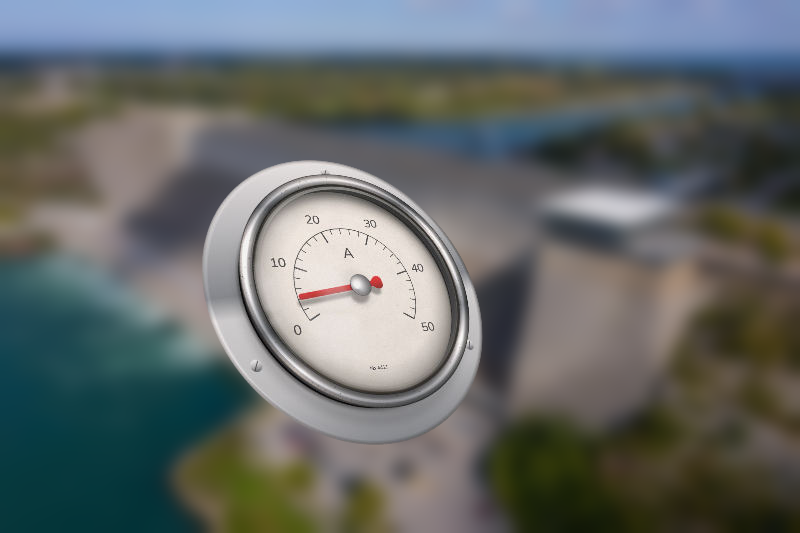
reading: {"value": 4, "unit": "A"}
